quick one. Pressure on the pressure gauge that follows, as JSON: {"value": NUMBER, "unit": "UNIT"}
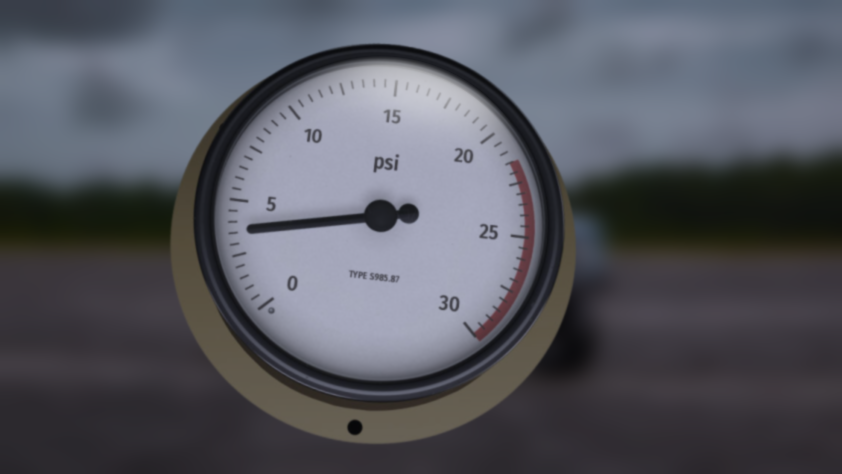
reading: {"value": 3.5, "unit": "psi"}
